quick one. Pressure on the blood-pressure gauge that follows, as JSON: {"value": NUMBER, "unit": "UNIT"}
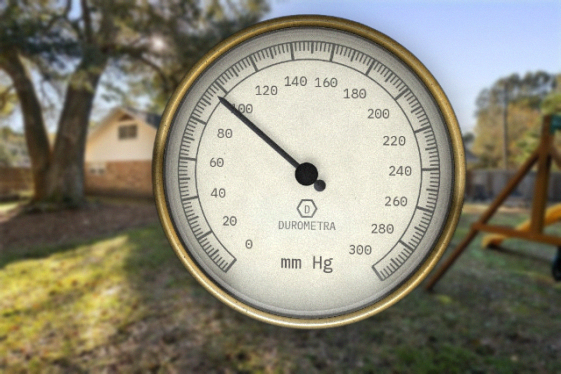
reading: {"value": 96, "unit": "mmHg"}
